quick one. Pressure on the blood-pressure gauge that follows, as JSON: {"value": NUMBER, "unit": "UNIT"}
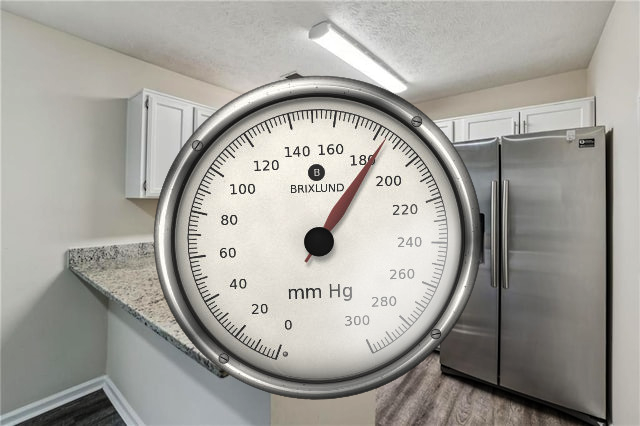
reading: {"value": 184, "unit": "mmHg"}
